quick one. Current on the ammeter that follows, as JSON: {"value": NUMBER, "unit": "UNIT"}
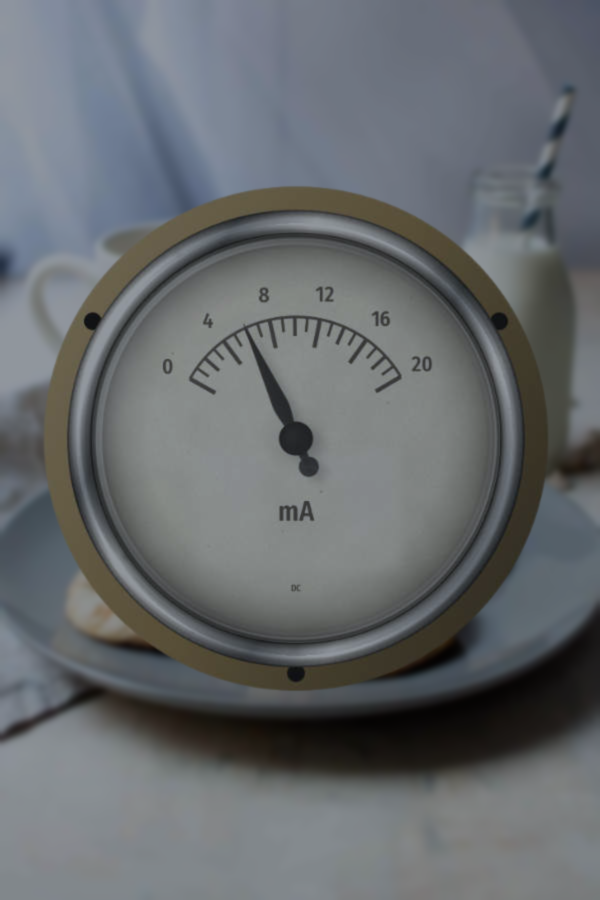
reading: {"value": 6, "unit": "mA"}
